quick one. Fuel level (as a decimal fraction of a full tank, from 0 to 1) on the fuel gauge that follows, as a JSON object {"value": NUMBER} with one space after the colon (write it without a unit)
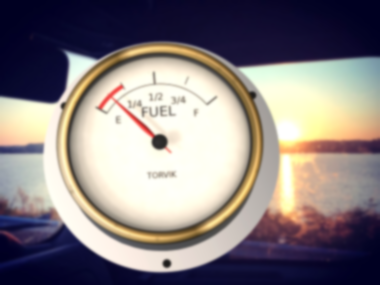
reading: {"value": 0.125}
